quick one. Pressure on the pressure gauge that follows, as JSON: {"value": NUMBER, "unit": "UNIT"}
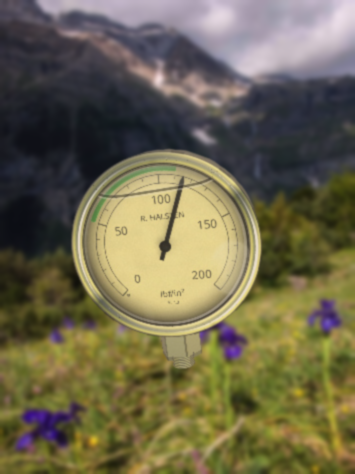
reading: {"value": 115, "unit": "psi"}
